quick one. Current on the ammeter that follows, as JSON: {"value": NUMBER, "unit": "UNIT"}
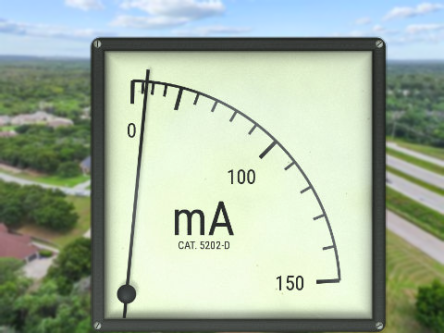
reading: {"value": 25, "unit": "mA"}
